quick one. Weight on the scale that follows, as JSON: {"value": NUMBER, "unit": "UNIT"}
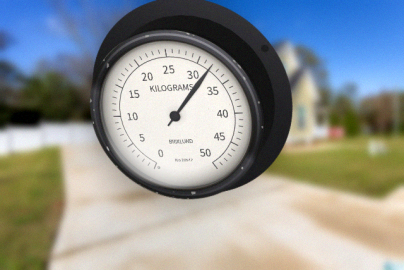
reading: {"value": 32, "unit": "kg"}
